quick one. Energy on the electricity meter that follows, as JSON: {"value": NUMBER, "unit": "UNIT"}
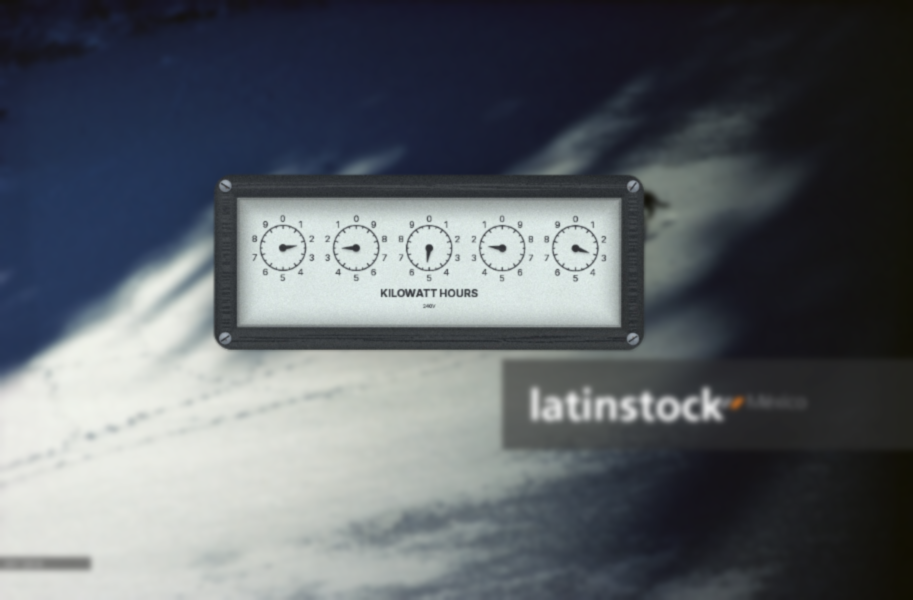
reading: {"value": 22523, "unit": "kWh"}
